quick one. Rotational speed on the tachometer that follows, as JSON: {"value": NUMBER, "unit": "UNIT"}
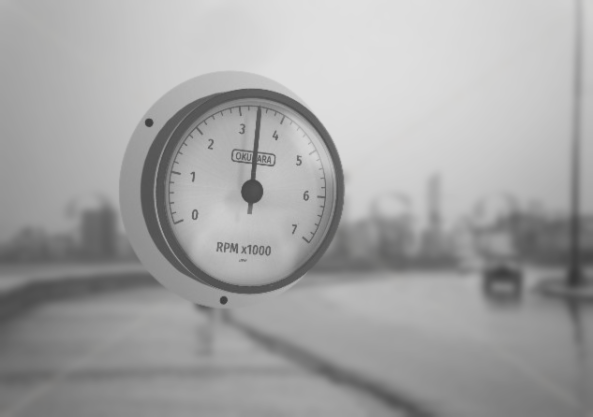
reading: {"value": 3400, "unit": "rpm"}
